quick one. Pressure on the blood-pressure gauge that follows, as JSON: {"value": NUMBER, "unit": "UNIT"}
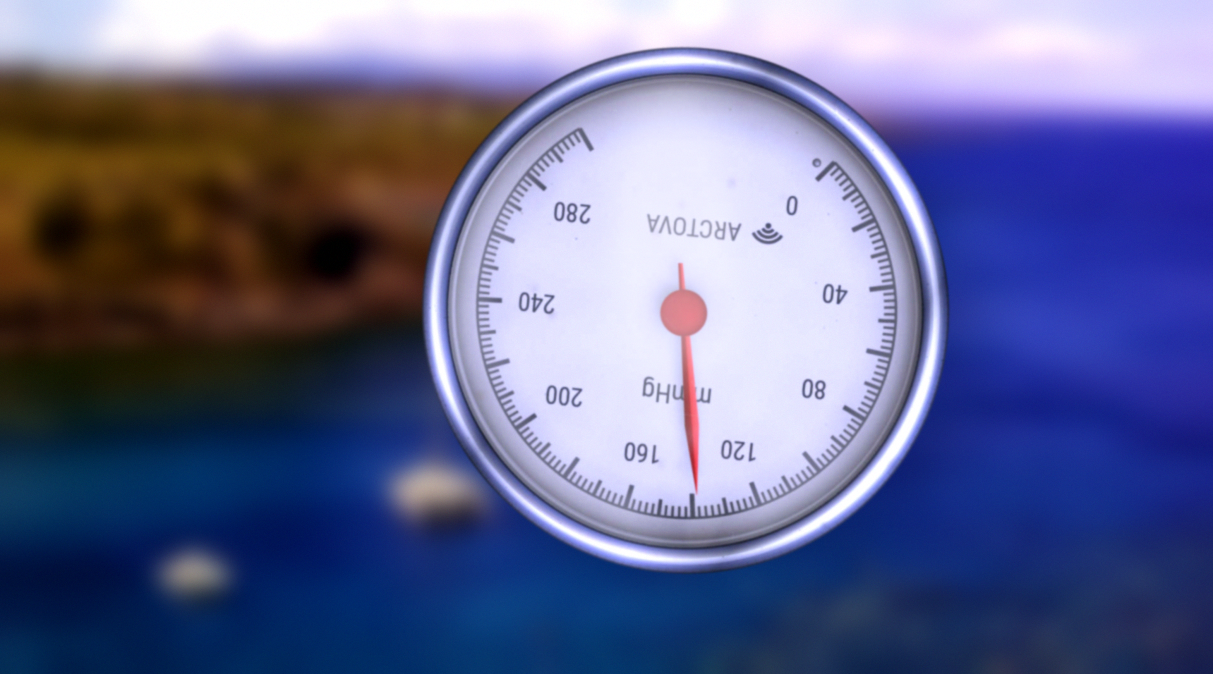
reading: {"value": 138, "unit": "mmHg"}
